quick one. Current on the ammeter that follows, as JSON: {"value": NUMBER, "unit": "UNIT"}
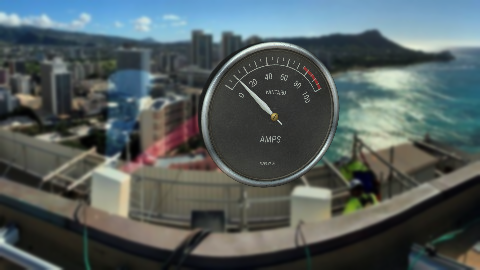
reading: {"value": 10, "unit": "A"}
